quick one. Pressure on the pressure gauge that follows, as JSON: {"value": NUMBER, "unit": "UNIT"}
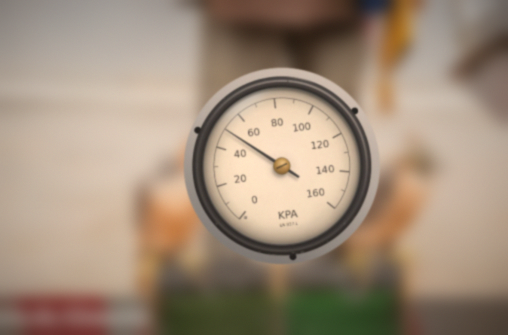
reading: {"value": 50, "unit": "kPa"}
